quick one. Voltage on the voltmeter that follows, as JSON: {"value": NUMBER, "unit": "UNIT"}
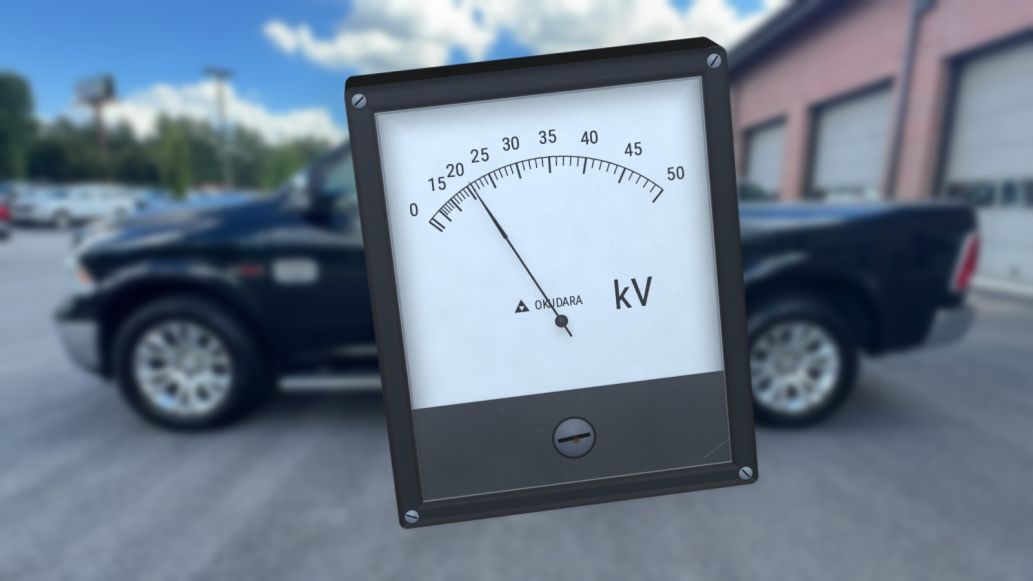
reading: {"value": 21, "unit": "kV"}
